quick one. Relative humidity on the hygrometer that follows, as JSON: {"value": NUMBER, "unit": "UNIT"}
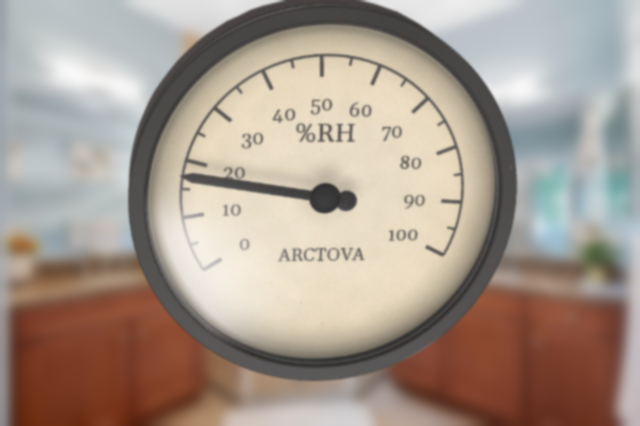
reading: {"value": 17.5, "unit": "%"}
